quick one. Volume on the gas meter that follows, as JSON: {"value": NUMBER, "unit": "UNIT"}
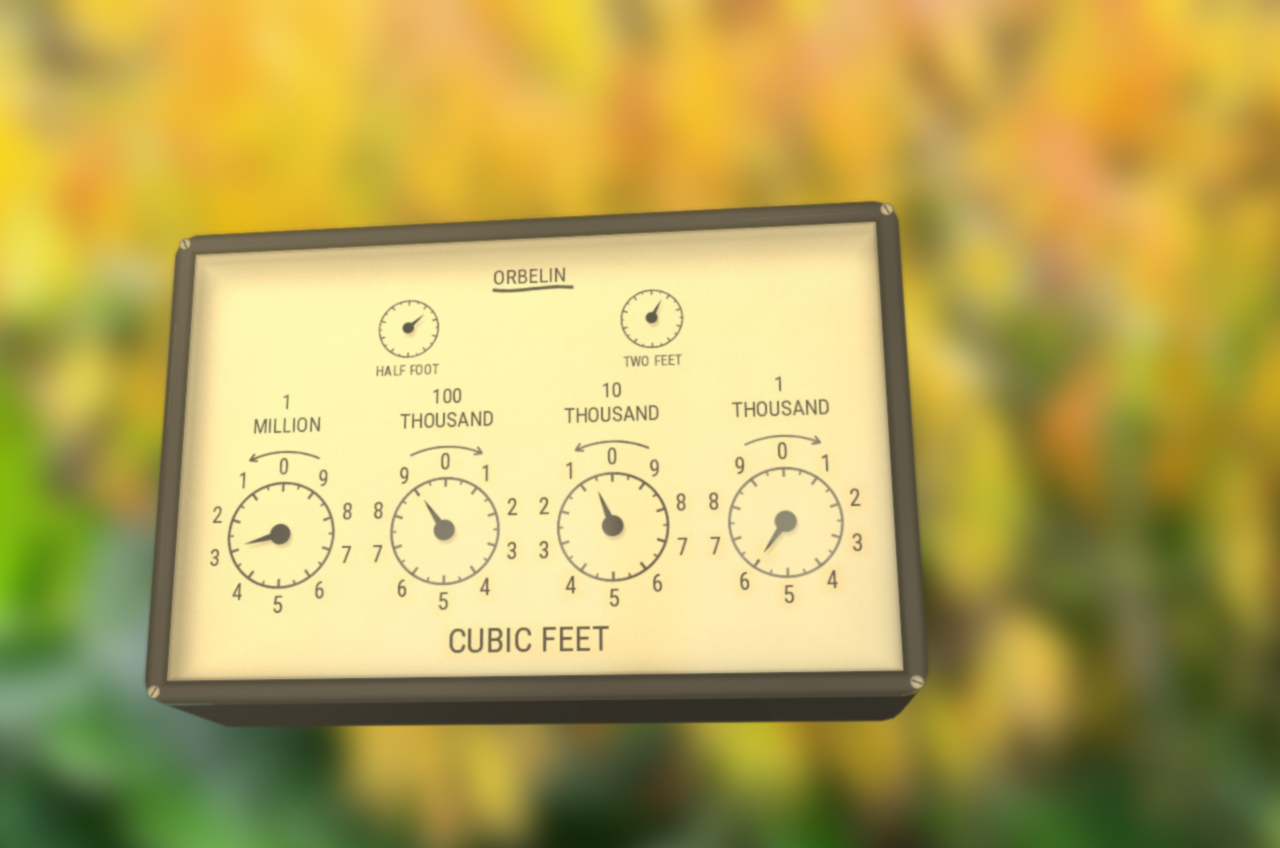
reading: {"value": 290600, "unit": "ft³"}
